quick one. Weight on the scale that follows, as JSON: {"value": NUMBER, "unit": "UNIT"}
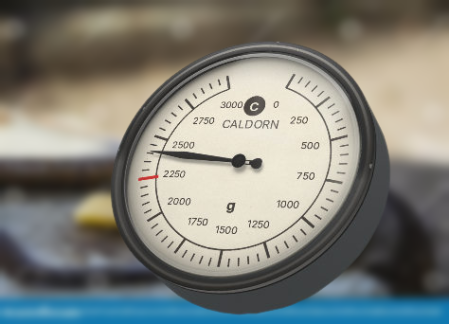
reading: {"value": 2400, "unit": "g"}
